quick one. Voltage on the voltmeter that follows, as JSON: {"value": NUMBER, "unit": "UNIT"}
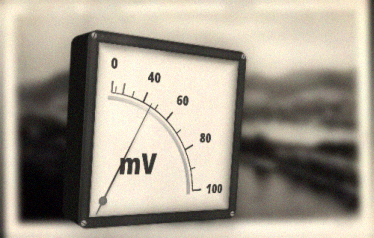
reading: {"value": 45, "unit": "mV"}
